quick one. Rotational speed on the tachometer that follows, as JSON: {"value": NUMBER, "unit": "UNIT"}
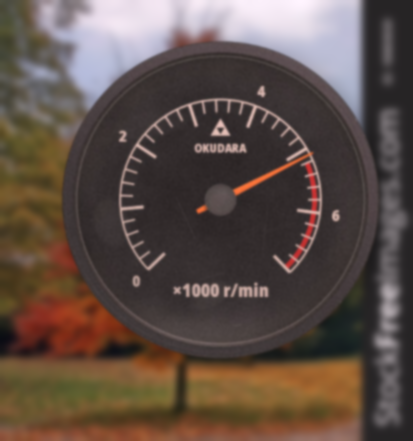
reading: {"value": 5100, "unit": "rpm"}
